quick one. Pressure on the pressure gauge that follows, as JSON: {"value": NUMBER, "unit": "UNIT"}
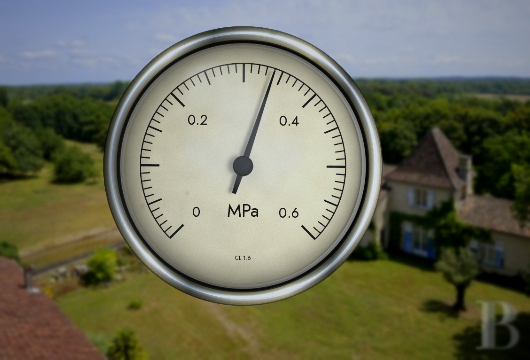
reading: {"value": 0.34, "unit": "MPa"}
